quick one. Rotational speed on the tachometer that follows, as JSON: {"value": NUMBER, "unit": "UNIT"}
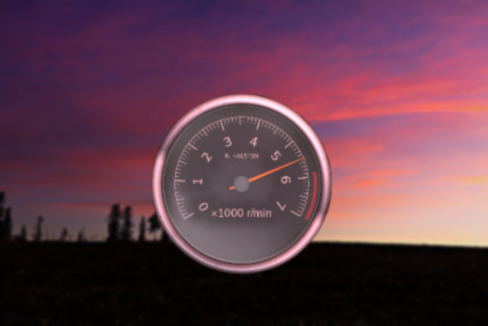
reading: {"value": 5500, "unit": "rpm"}
